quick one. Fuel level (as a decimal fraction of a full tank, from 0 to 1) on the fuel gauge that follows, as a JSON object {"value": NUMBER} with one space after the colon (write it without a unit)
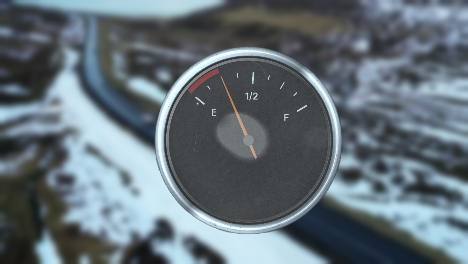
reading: {"value": 0.25}
